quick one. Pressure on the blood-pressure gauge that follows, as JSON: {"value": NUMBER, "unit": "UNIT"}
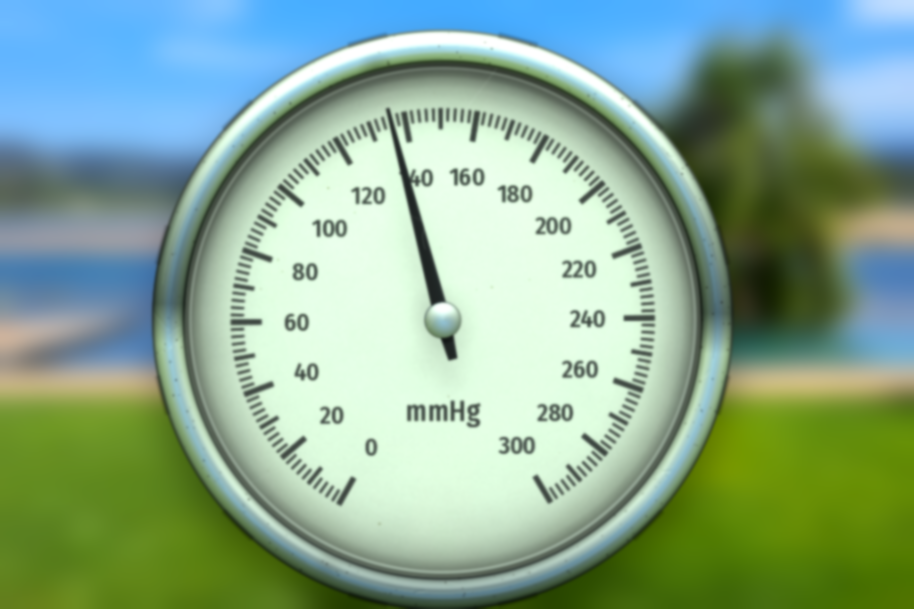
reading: {"value": 136, "unit": "mmHg"}
